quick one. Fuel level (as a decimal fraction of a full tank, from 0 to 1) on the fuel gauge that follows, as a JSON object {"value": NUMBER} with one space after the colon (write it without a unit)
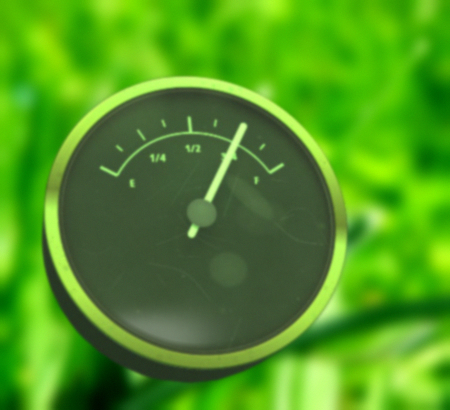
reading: {"value": 0.75}
